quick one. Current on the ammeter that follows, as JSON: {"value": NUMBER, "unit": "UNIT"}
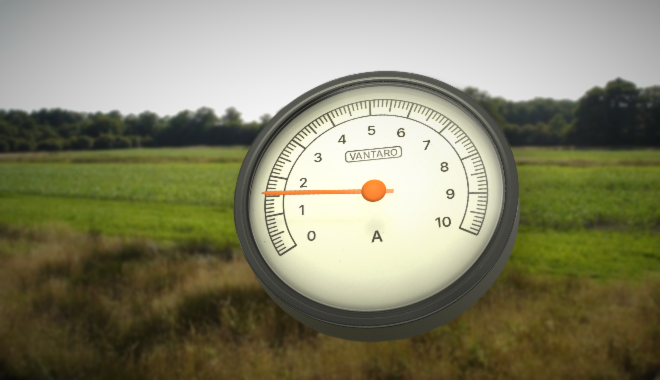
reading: {"value": 1.5, "unit": "A"}
